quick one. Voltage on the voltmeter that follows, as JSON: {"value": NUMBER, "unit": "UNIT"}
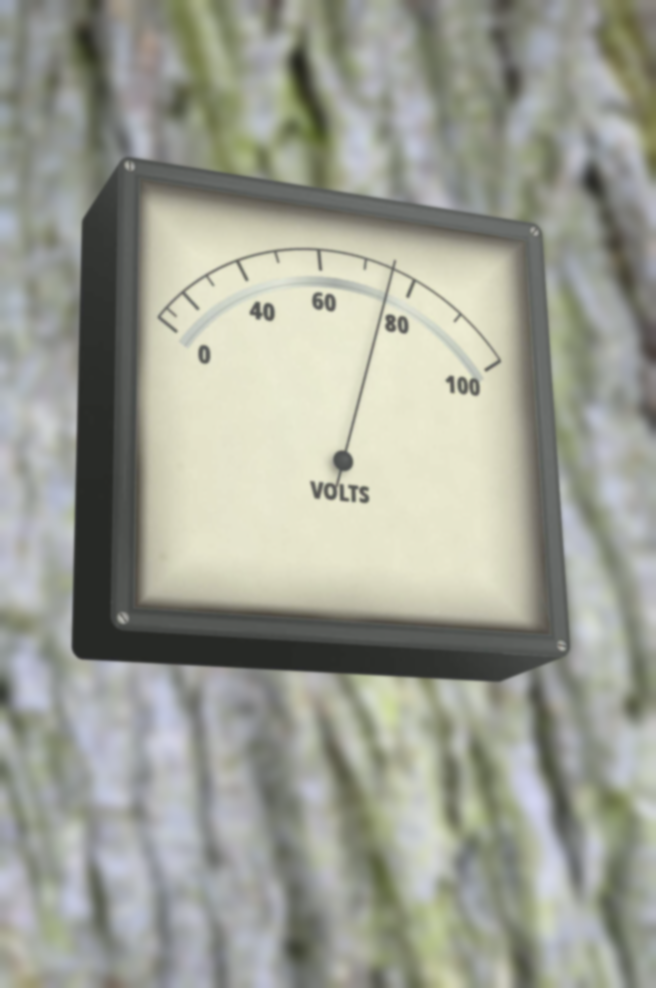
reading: {"value": 75, "unit": "V"}
